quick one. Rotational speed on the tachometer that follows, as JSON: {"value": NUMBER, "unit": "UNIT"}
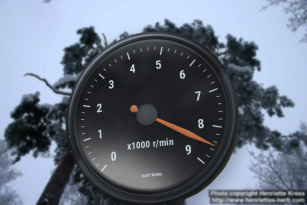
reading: {"value": 8500, "unit": "rpm"}
